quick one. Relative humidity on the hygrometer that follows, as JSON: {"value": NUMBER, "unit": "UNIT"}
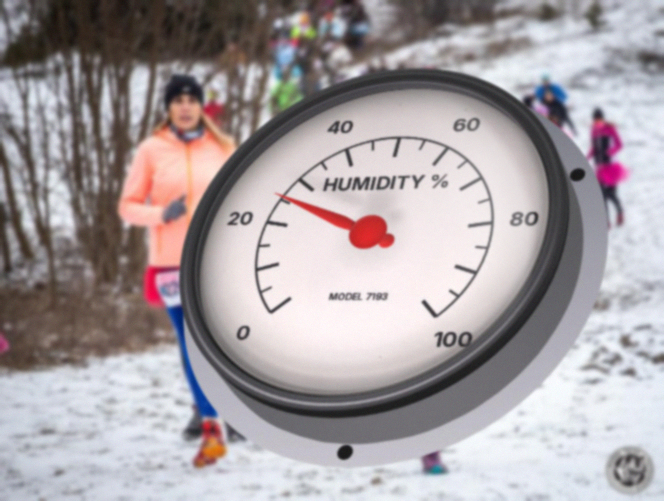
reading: {"value": 25, "unit": "%"}
